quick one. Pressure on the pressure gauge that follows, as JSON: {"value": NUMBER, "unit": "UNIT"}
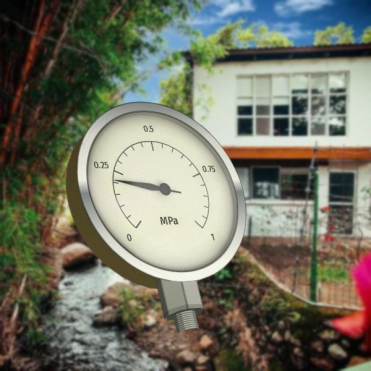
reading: {"value": 0.2, "unit": "MPa"}
